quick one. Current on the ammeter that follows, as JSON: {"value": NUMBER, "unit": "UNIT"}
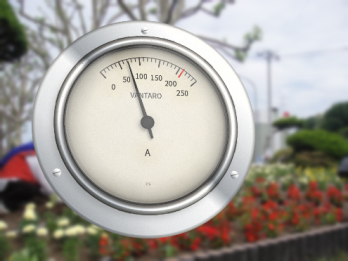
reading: {"value": 70, "unit": "A"}
